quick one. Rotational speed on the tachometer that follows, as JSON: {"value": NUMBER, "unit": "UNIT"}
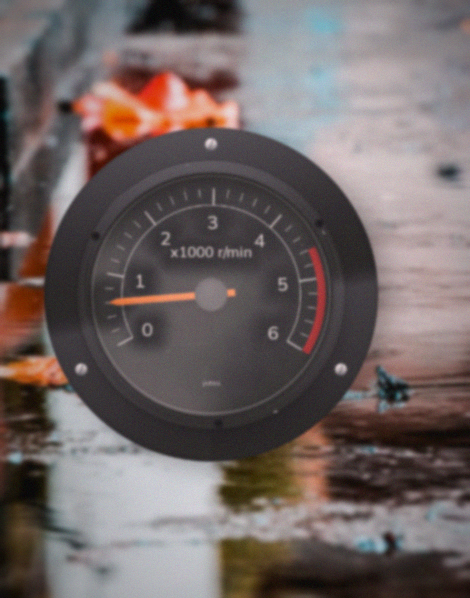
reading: {"value": 600, "unit": "rpm"}
